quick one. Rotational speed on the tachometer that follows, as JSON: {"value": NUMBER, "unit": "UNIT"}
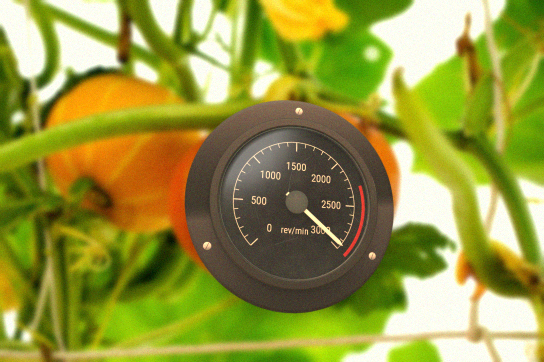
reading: {"value": 2950, "unit": "rpm"}
